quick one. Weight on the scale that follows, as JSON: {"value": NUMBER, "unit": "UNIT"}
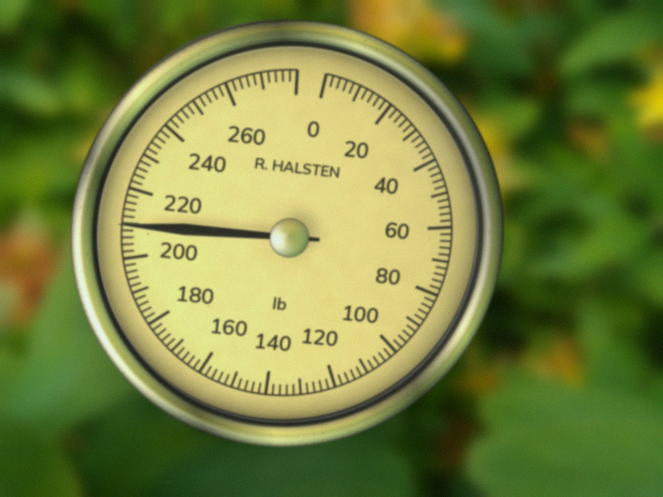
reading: {"value": 210, "unit": "lb"}
